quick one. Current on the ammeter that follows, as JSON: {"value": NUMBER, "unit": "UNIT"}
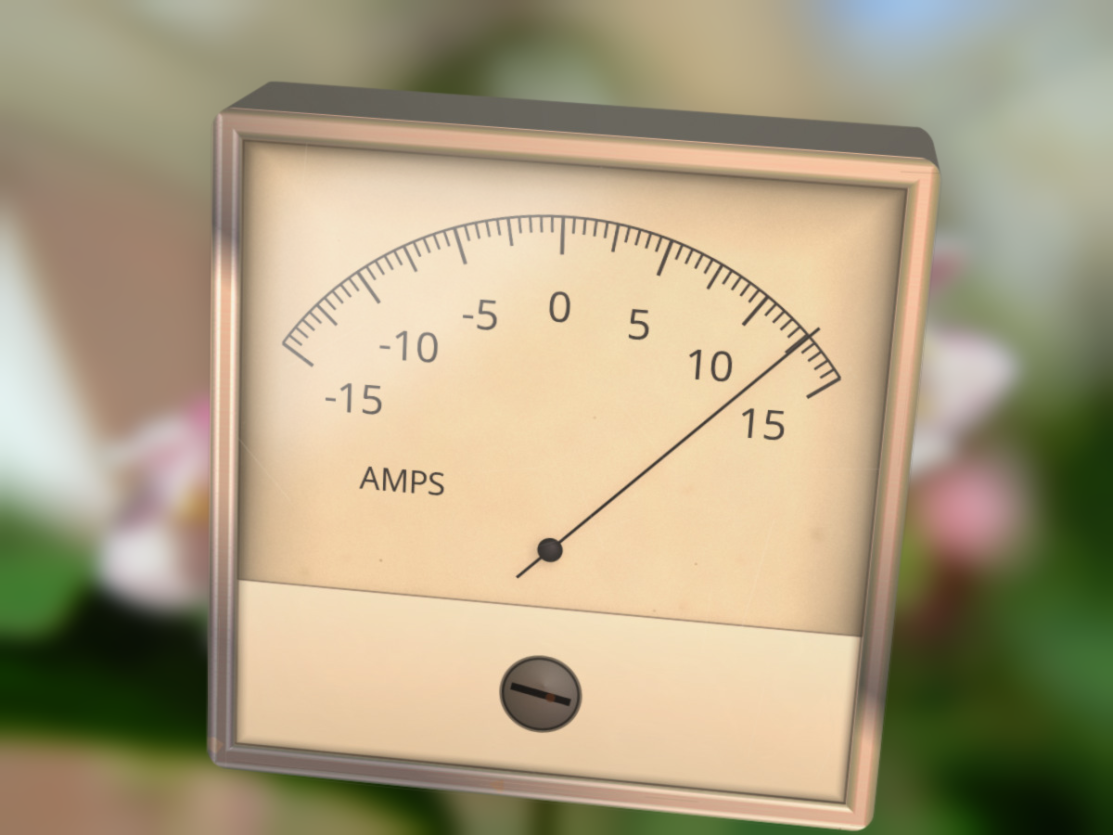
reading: {"value": 12.5, "unit": "A"}
